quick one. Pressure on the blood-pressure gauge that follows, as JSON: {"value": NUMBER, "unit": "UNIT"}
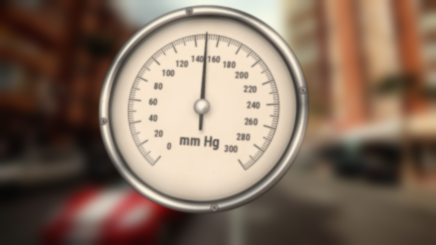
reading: {"value": 150, "unit": "mmHg"}
